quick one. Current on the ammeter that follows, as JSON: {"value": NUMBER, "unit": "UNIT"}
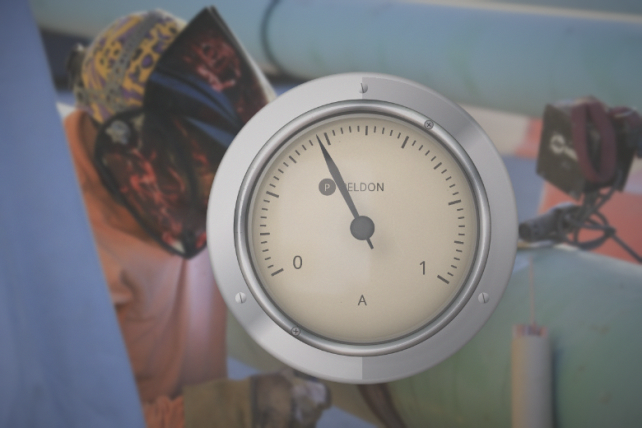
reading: {"value": 0.38, "unit": "A"}
